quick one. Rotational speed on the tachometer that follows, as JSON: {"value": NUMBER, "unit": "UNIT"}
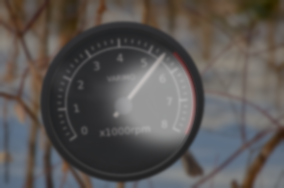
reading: {"value": 5400, "unit": "rpm"}
